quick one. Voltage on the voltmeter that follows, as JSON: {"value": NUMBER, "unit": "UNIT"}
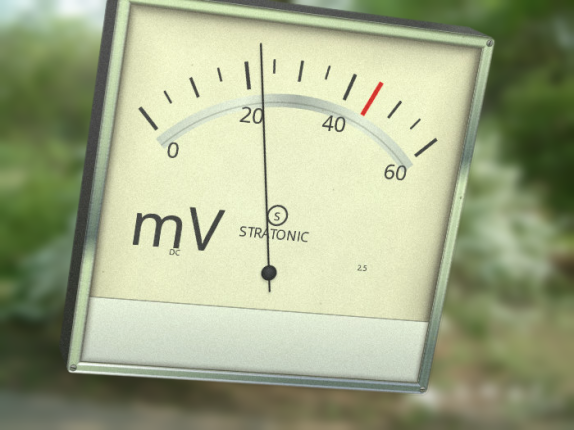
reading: {"value": 22.5, "unit": "mV"}
